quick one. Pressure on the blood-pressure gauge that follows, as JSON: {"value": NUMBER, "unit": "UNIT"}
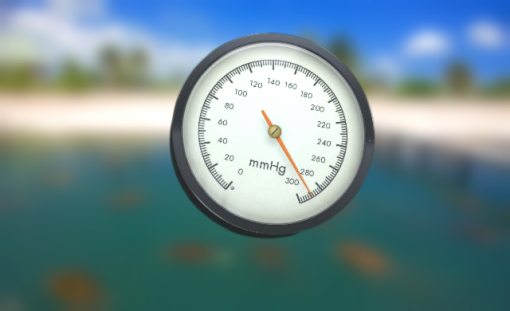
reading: {"value": 290, "unit": "mmHg"}
